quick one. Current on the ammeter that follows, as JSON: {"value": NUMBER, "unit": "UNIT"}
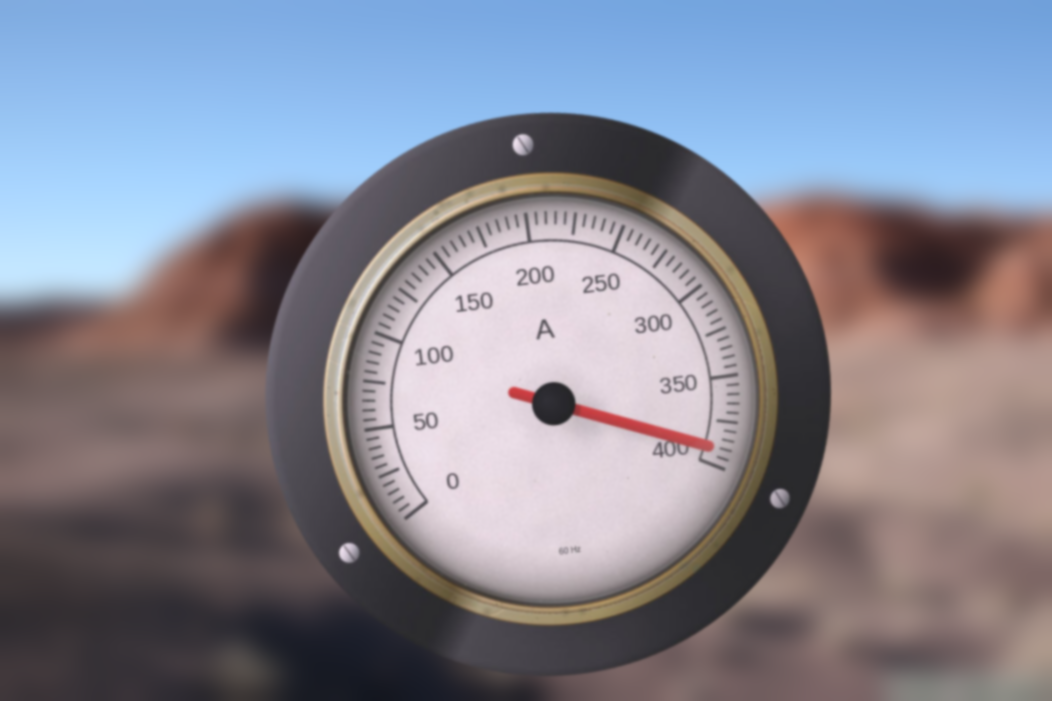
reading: {"value": 390, "unit": "A"}
